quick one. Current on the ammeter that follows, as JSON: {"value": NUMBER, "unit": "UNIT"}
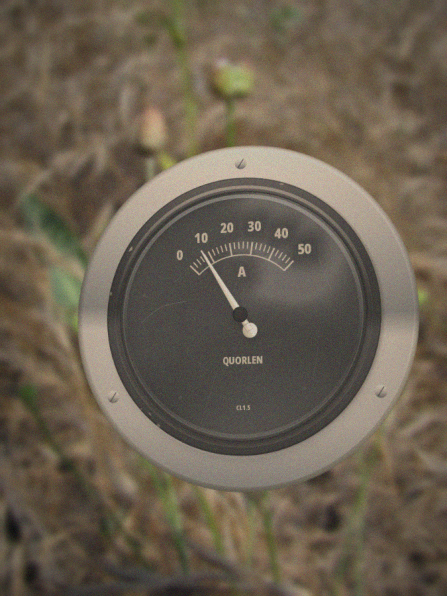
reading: {"value": 8, "unit": "A"}
